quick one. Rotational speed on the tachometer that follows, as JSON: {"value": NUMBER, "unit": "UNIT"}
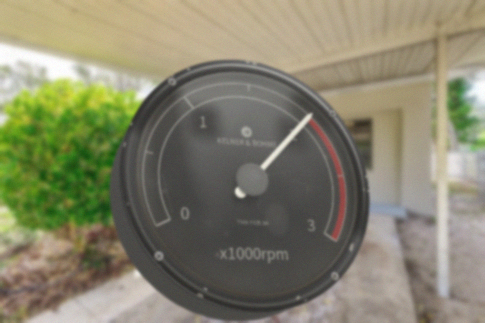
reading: {"value": 2000, "unit": "rpm"}
